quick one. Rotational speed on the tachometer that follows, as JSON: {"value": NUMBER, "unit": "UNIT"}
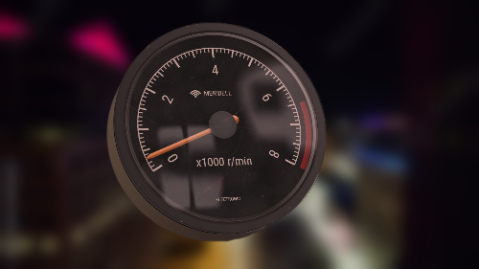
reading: {"value": 300, "unit": "rpm"}
